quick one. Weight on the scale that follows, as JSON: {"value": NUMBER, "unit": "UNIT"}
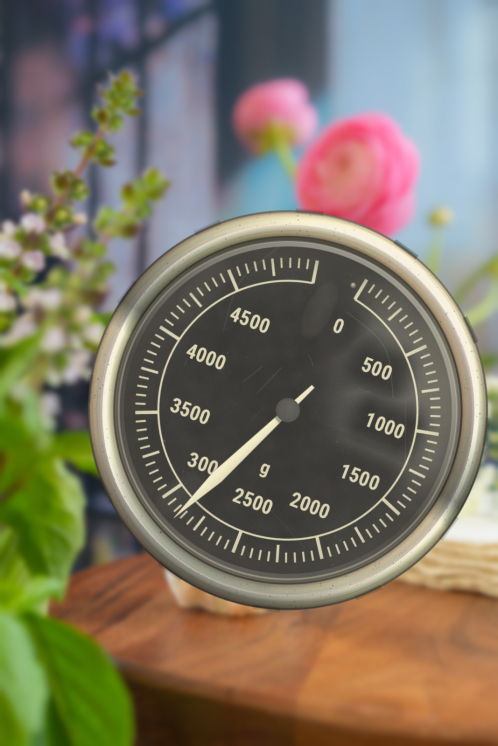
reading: {"value": 2875, "unit": "g"}
